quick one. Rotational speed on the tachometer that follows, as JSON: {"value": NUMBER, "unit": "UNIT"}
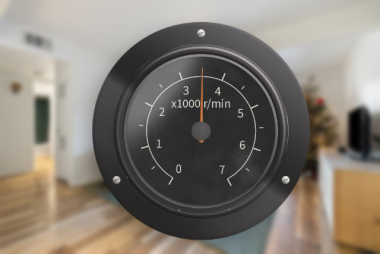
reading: {"value": 3500, "unit": "rpm"}
